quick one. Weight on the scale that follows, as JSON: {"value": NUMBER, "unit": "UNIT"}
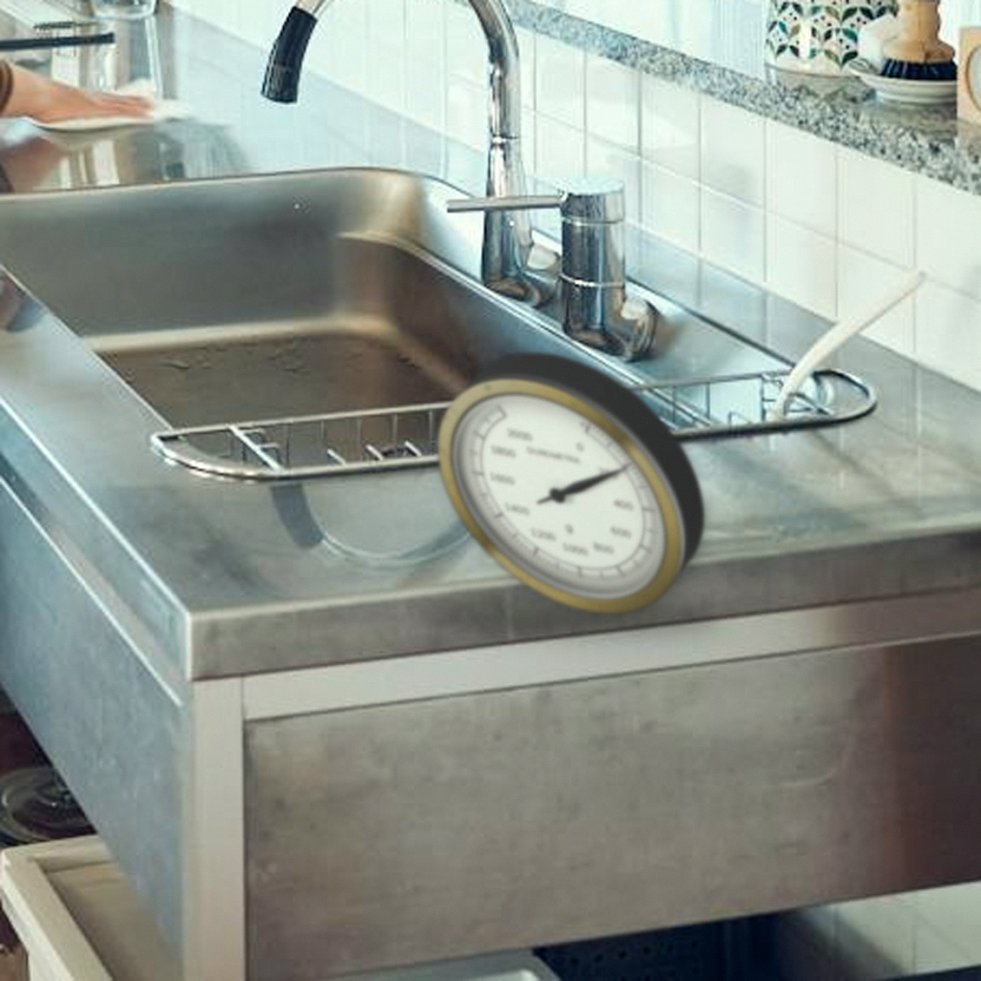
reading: {"value": 200, "unit": "g"}
